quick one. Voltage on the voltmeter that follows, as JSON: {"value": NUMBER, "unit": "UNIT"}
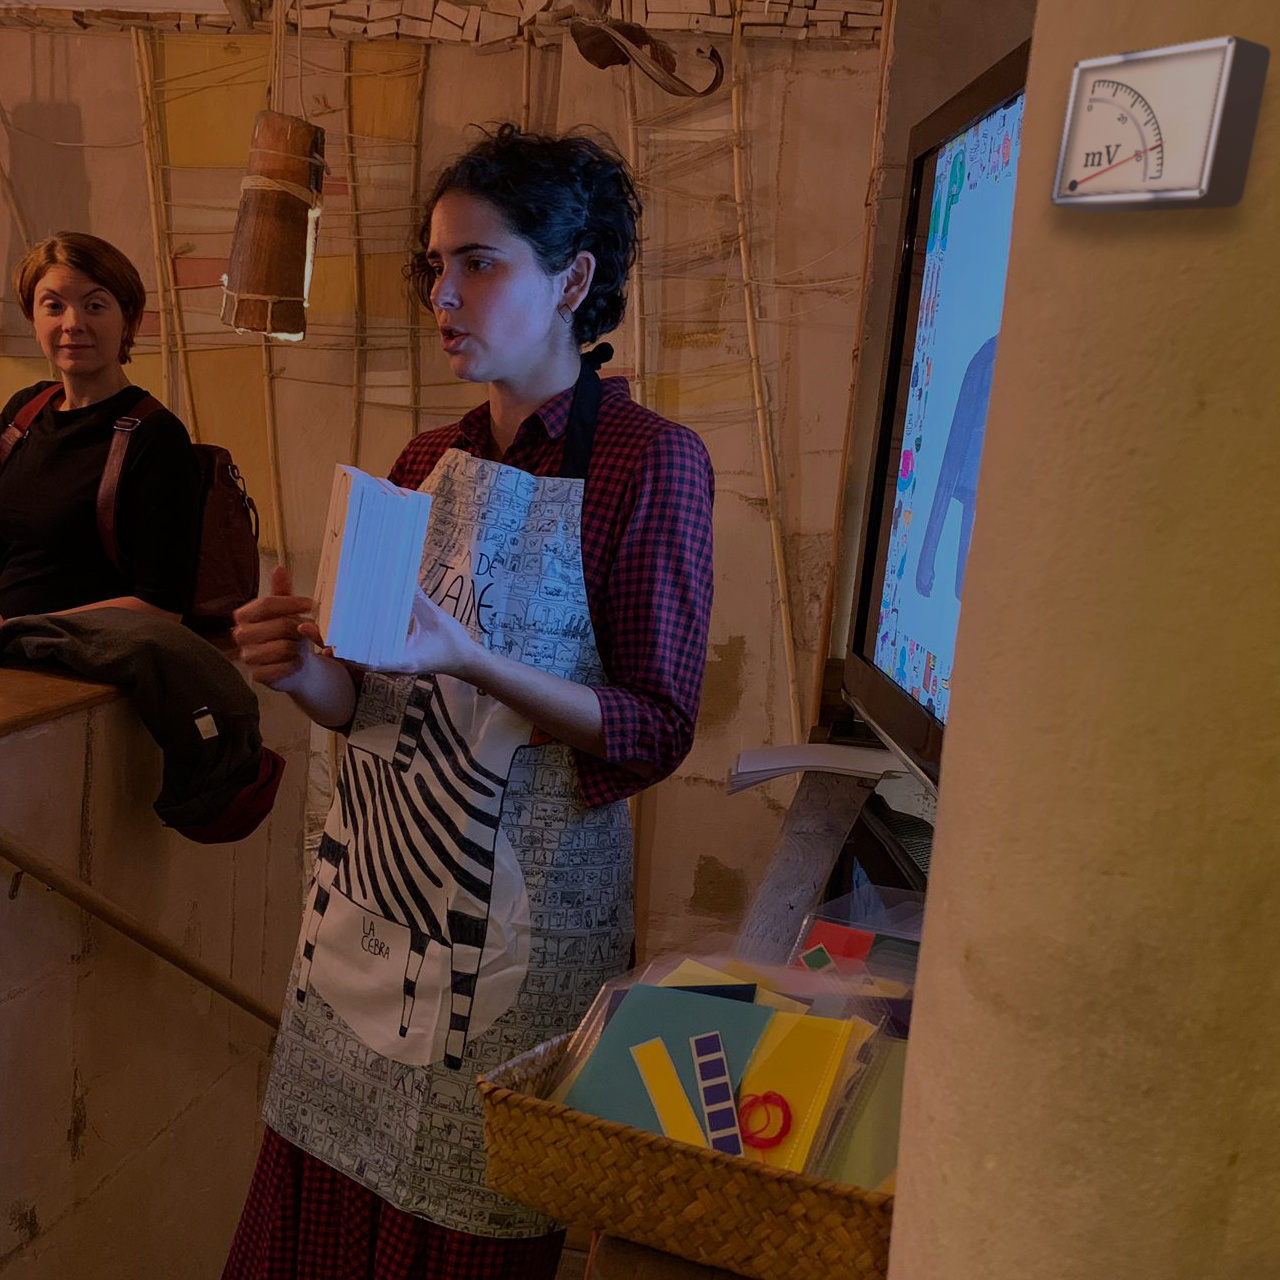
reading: {"value": 40, "unit": "mV"}
